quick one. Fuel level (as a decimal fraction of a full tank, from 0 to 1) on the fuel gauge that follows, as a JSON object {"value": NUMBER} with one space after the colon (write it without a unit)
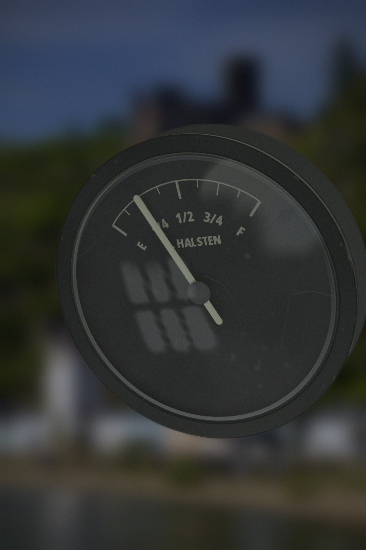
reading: {"value": 0.25}
